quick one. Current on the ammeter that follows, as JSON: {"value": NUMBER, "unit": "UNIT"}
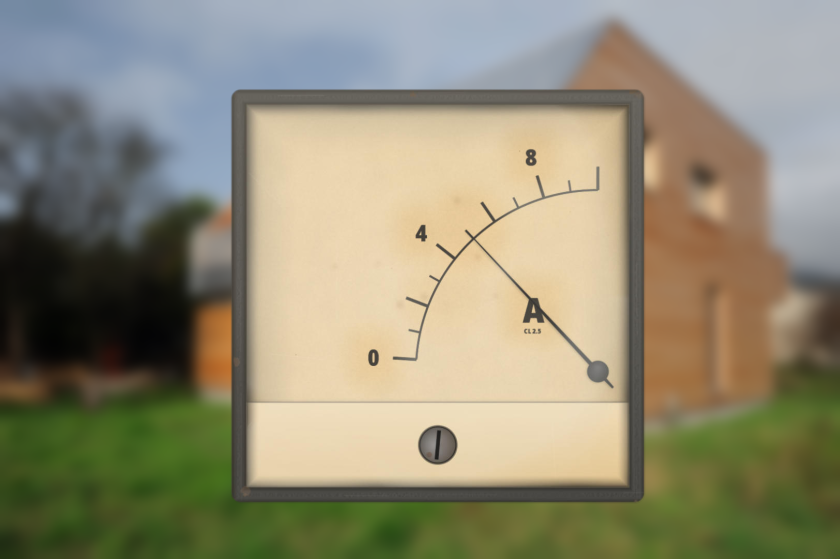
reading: {"value": 5, "unit": "A"}
